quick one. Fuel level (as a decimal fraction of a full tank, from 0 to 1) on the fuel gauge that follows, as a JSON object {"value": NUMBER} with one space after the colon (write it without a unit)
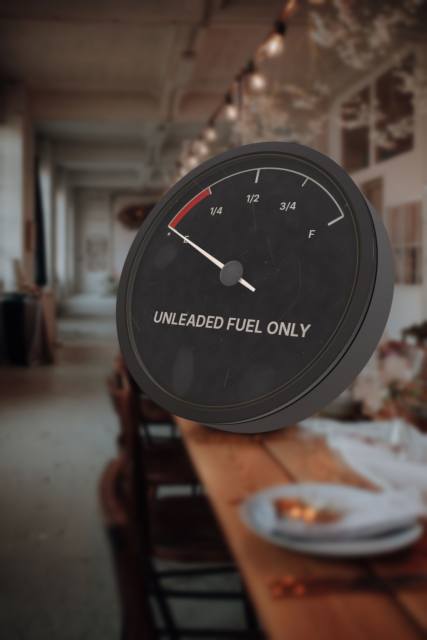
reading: {"value": 0}
